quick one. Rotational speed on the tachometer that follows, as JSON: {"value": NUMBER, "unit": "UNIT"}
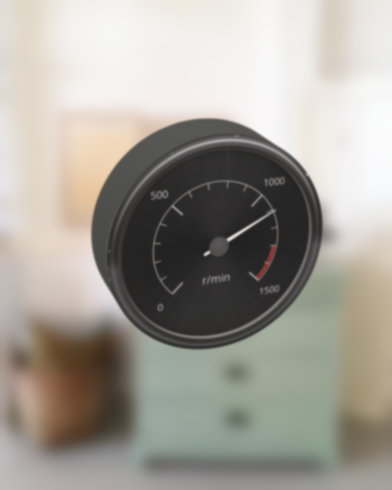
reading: {"value": 1100, "unit": "rpm"}
